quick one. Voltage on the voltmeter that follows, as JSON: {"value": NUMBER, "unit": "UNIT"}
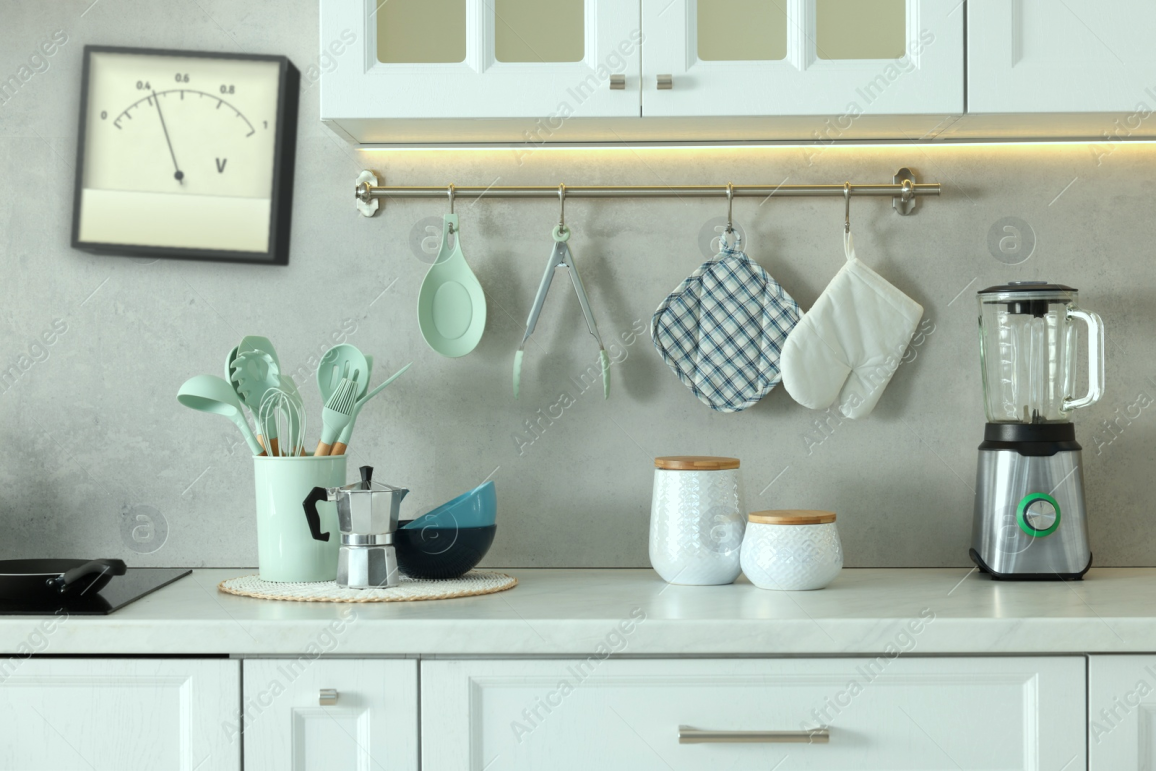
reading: {"value": 0.45, "unit": "V"}
